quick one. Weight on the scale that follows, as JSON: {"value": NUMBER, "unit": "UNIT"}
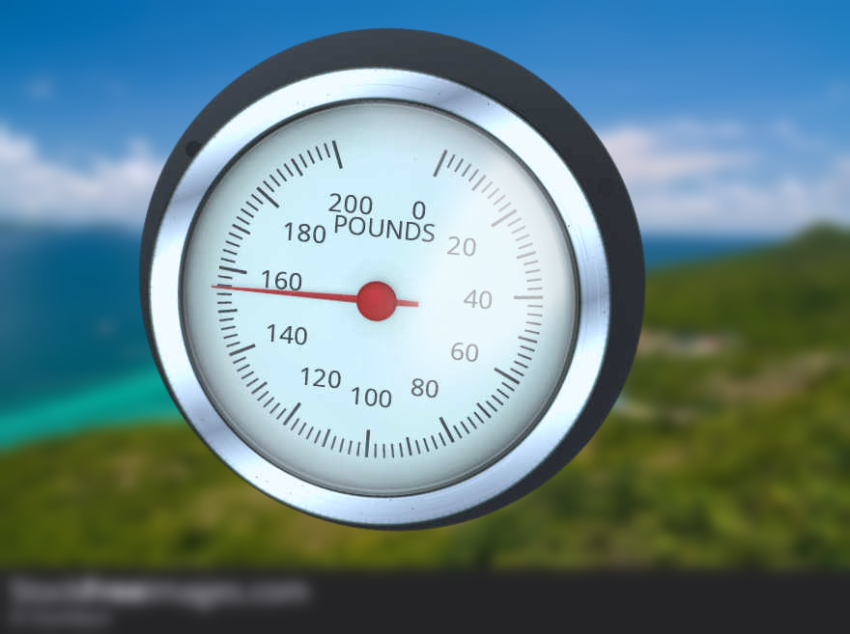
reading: {"value": 156, "unit": "lb"}
